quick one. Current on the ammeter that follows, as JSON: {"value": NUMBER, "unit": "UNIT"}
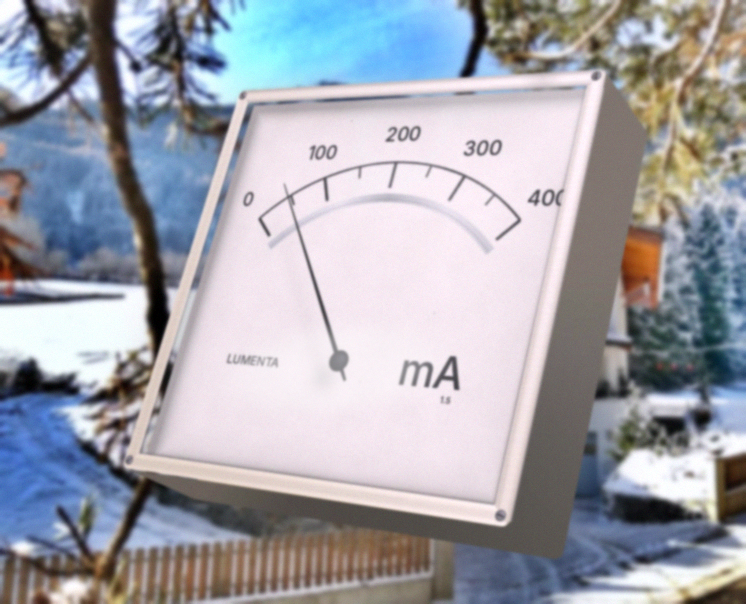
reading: {"value": 50, "unit": "mA"}
